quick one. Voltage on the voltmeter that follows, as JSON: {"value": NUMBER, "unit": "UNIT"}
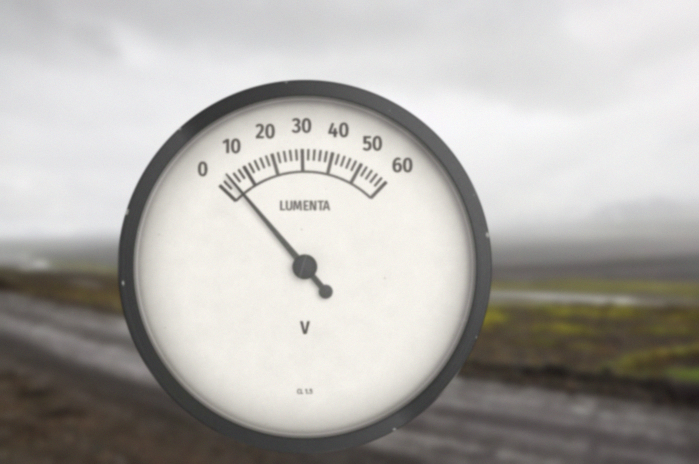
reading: {"value": 4, "unit": "V"}
